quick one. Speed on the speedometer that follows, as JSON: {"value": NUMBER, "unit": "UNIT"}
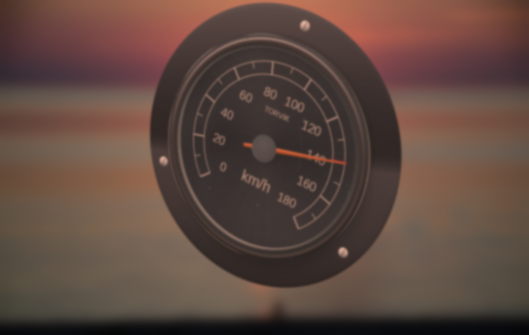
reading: {"value": 140, "unit": "km/h"}
